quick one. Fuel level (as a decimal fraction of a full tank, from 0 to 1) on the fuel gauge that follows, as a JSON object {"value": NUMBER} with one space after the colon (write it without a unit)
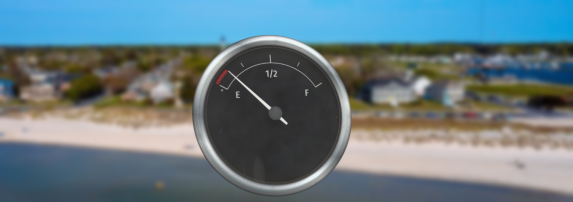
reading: {"value": 0.125}
